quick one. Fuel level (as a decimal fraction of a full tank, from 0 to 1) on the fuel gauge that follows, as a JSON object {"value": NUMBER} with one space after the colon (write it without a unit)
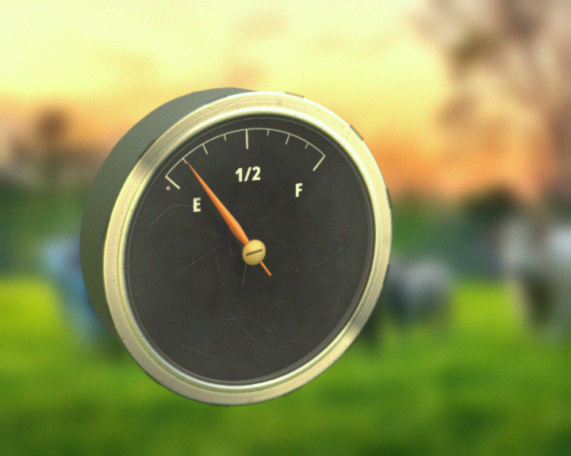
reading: {"value": 0.125}
